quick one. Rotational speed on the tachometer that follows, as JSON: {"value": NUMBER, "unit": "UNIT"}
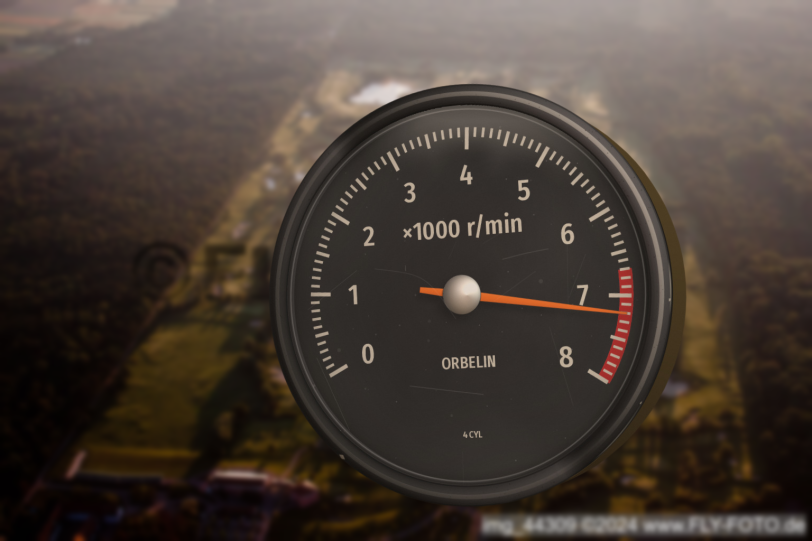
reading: {"value": 7200, "unit": "rpm"}
